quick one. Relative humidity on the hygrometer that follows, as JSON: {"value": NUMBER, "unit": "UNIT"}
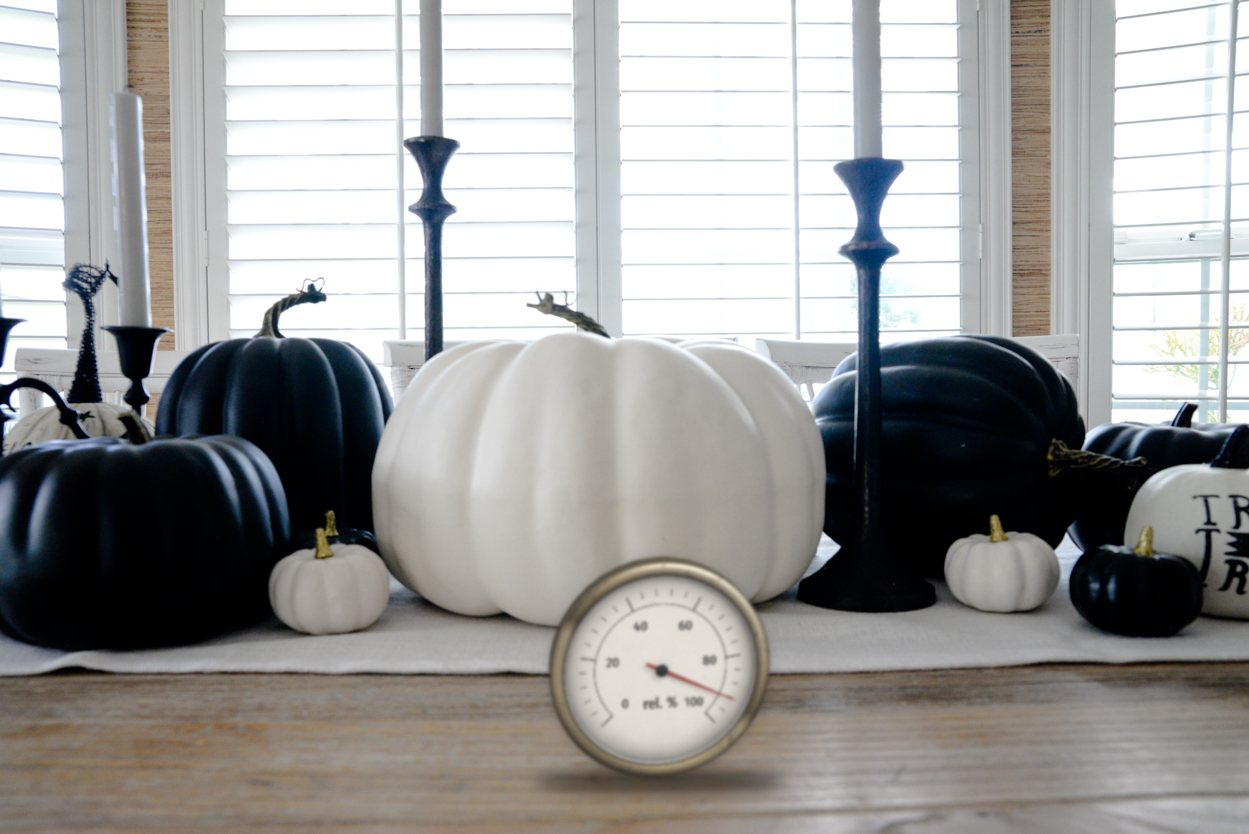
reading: {"value": 92, "unit": "%"}
